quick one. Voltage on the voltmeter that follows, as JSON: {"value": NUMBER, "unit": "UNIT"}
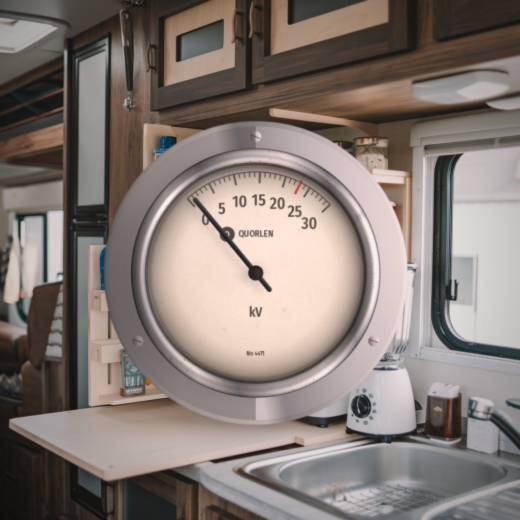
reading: {"value": 1, "unit": "kV"}
